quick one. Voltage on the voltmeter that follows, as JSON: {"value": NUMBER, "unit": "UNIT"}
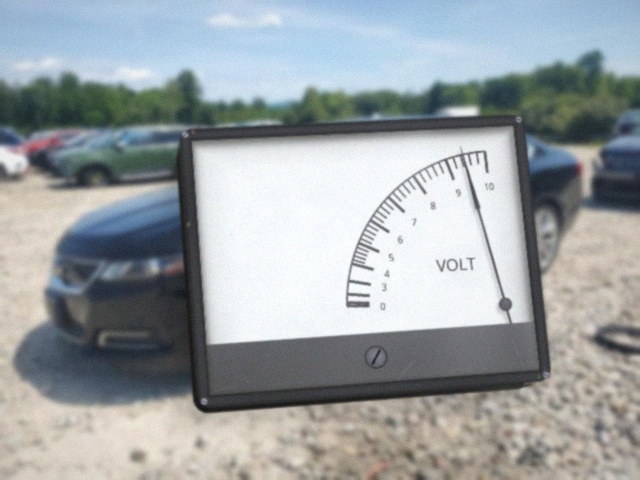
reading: {"value": 9.4, "unit": "V"}
